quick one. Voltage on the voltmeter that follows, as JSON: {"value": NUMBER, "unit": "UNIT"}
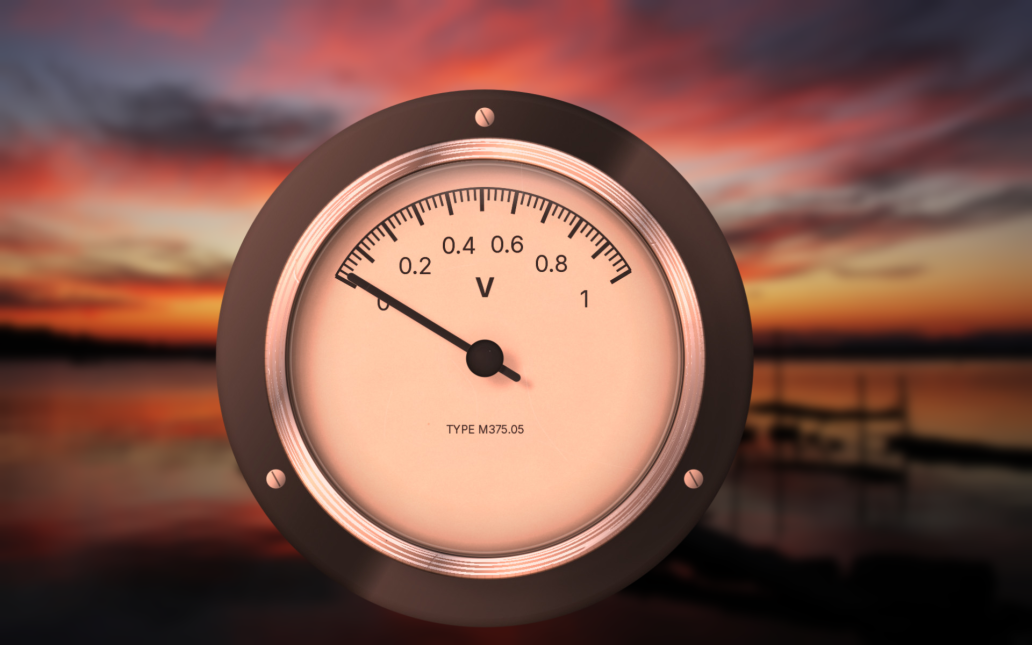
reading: {"value": 0.02, "unit": "V"}
